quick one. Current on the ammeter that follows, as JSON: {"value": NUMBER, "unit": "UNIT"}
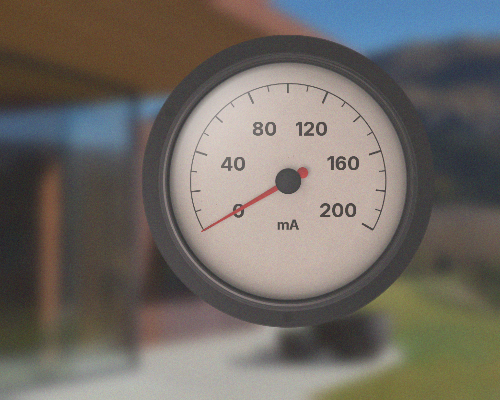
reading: {"value": 0, "unit": "mA"}
